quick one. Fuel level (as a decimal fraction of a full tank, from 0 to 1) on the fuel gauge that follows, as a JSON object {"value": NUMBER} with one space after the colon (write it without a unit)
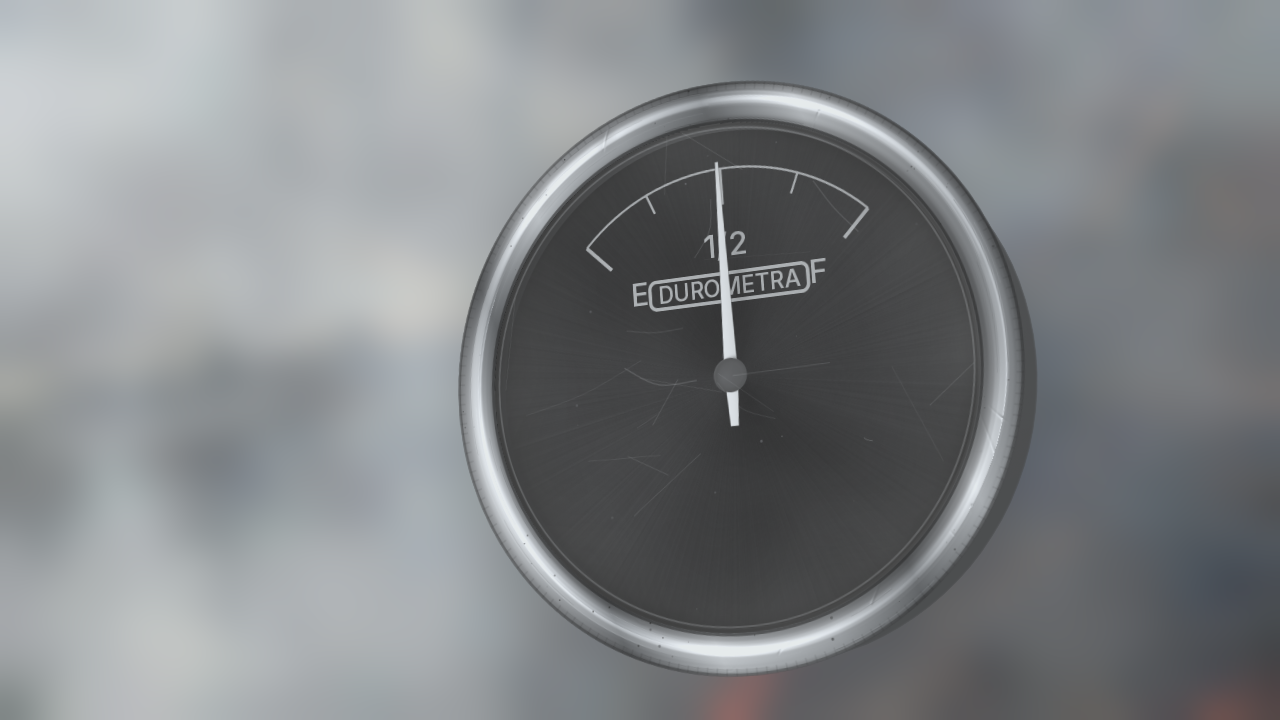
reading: {"value": 0.5}
